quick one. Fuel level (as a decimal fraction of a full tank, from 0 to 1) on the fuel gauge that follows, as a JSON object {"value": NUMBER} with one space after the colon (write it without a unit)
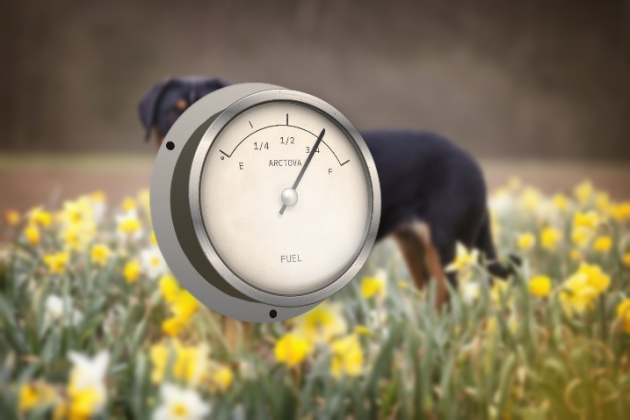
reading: {"value": 0.75}
